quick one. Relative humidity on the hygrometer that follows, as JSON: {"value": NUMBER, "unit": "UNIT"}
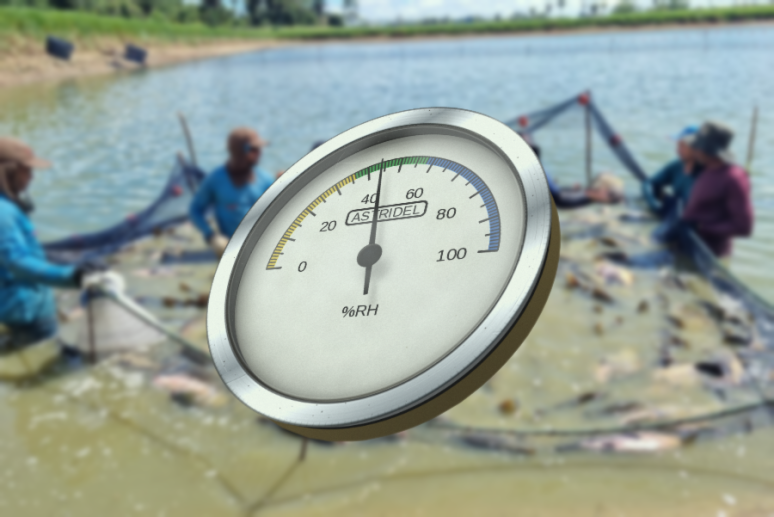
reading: {"value": 45, "unit": "%"}
